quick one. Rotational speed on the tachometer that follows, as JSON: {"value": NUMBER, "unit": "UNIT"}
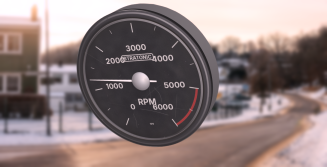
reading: {"value": 1250, "unit": "rpm"}
